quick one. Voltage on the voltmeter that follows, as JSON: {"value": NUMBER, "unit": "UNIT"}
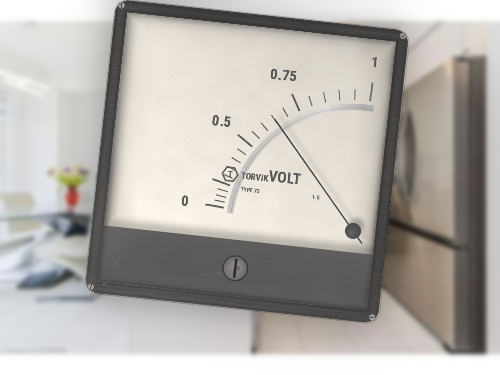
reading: {"value": 0.65, "unit": "V"}
